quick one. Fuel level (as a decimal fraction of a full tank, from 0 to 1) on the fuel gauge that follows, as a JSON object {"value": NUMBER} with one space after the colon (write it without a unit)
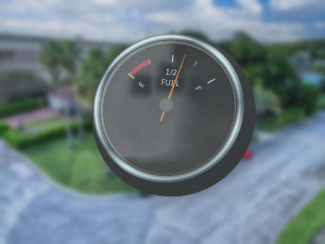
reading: {"value": 0.625}
